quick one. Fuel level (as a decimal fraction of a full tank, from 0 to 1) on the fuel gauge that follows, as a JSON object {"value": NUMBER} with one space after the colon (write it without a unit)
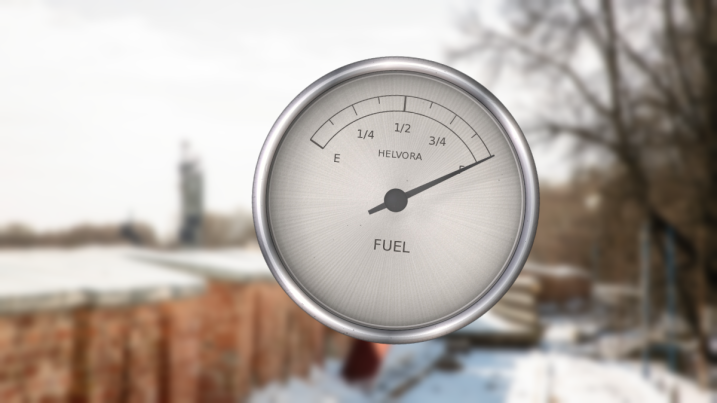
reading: {"value": 1}
